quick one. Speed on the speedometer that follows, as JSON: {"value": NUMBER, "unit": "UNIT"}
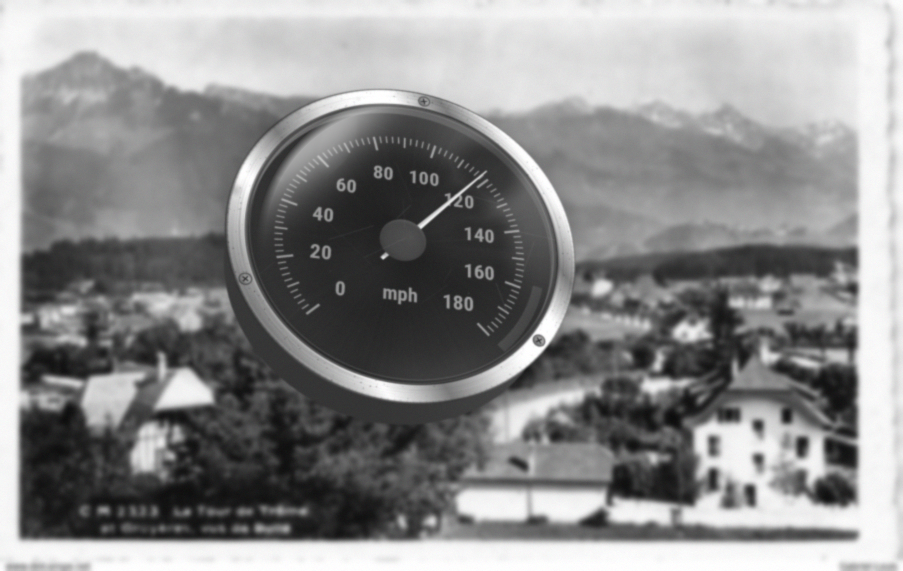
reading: {"value": 118, "unit": "mph"}
